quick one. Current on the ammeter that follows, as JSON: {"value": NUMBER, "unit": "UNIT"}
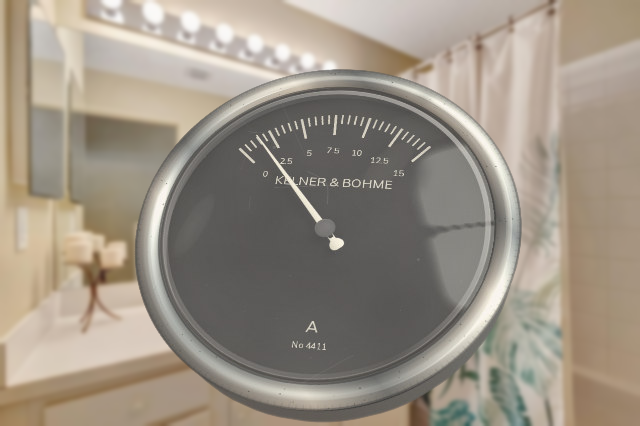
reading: {"value": 1.5, "unit": "A"}
